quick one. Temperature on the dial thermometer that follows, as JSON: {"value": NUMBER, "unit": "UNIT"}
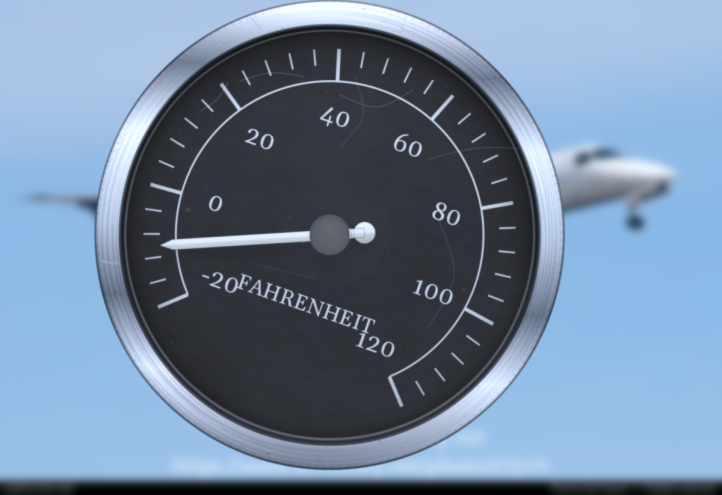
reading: {"value": -10, "unit": "°F"}
